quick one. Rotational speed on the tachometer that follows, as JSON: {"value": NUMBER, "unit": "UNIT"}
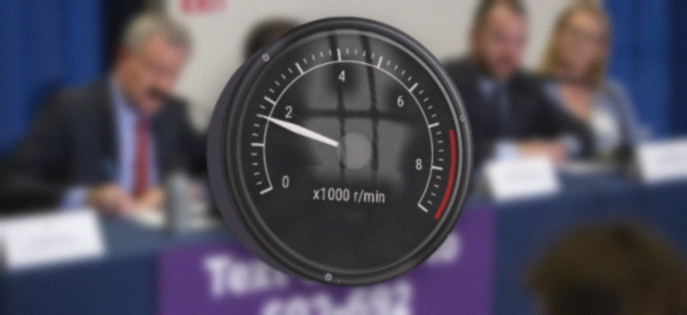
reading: {"value": 1600, "unit": "rpm"}
